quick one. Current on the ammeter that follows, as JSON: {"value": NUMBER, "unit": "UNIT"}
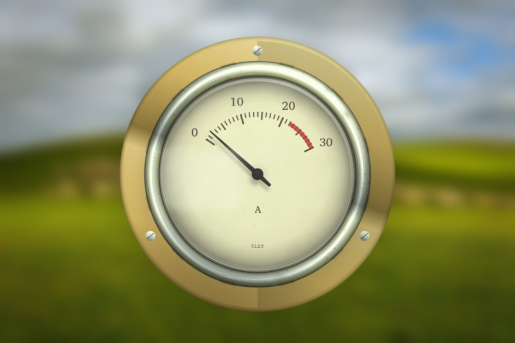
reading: {"value": 2, "unit": "A"}
